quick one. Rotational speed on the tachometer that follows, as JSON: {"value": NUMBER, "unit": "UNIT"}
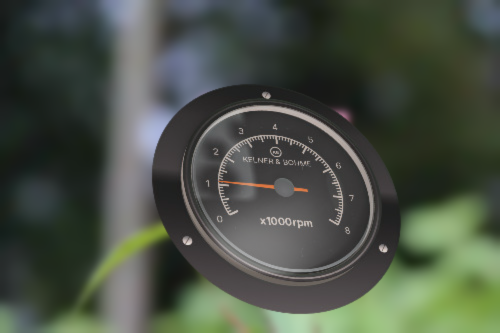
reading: {"value": 1000, "unit": "rpm"}
